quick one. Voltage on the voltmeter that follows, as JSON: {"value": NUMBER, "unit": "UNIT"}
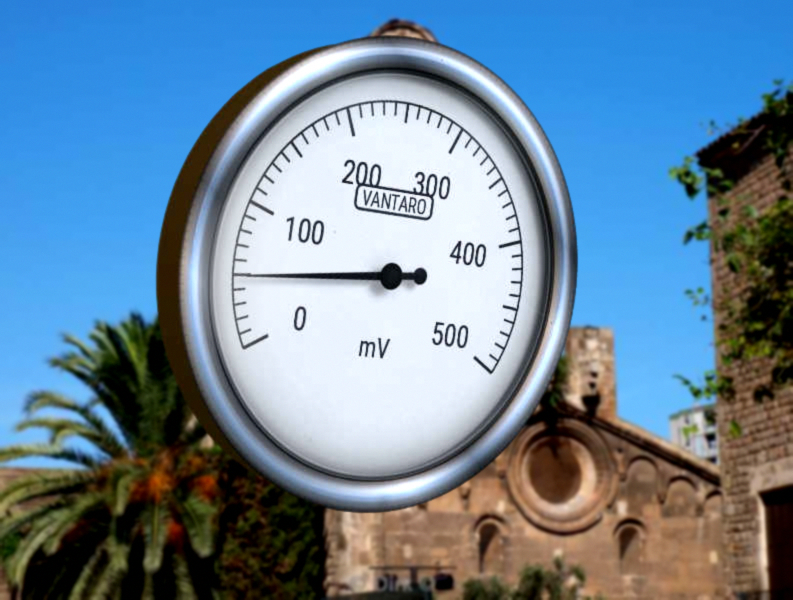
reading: {"value": 50, "unit": "mV"}
